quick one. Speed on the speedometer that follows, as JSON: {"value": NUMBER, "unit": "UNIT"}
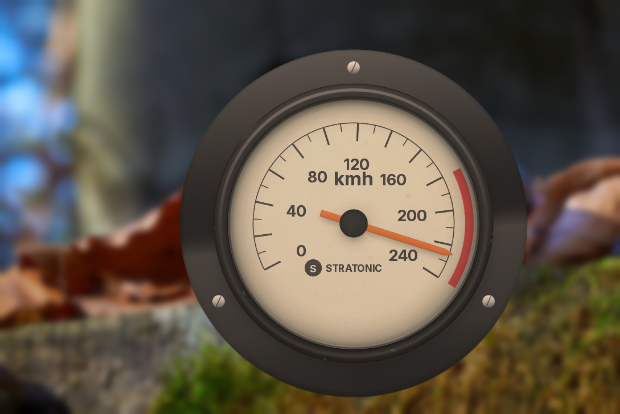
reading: {"value": 225, "unit": "km/h"}
